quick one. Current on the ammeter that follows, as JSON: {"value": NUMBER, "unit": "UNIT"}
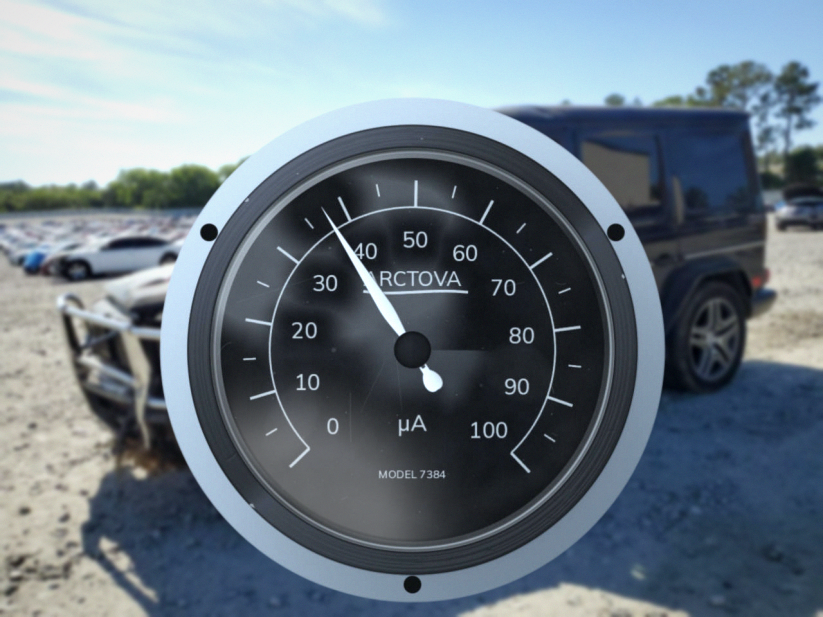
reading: {"value": 37.5, "unit": "µA"}
